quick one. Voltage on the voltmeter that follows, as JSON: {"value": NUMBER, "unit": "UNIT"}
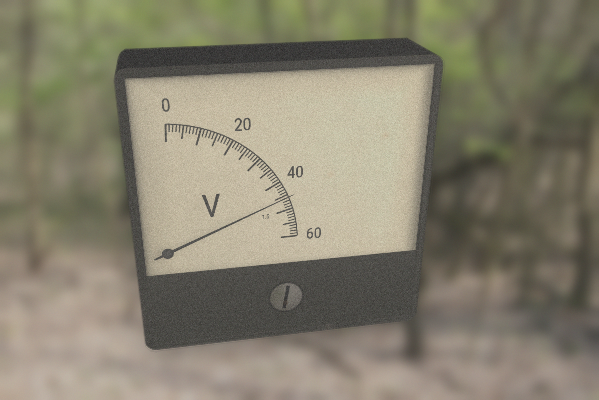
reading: {"value": 45, "unit": "V"}
